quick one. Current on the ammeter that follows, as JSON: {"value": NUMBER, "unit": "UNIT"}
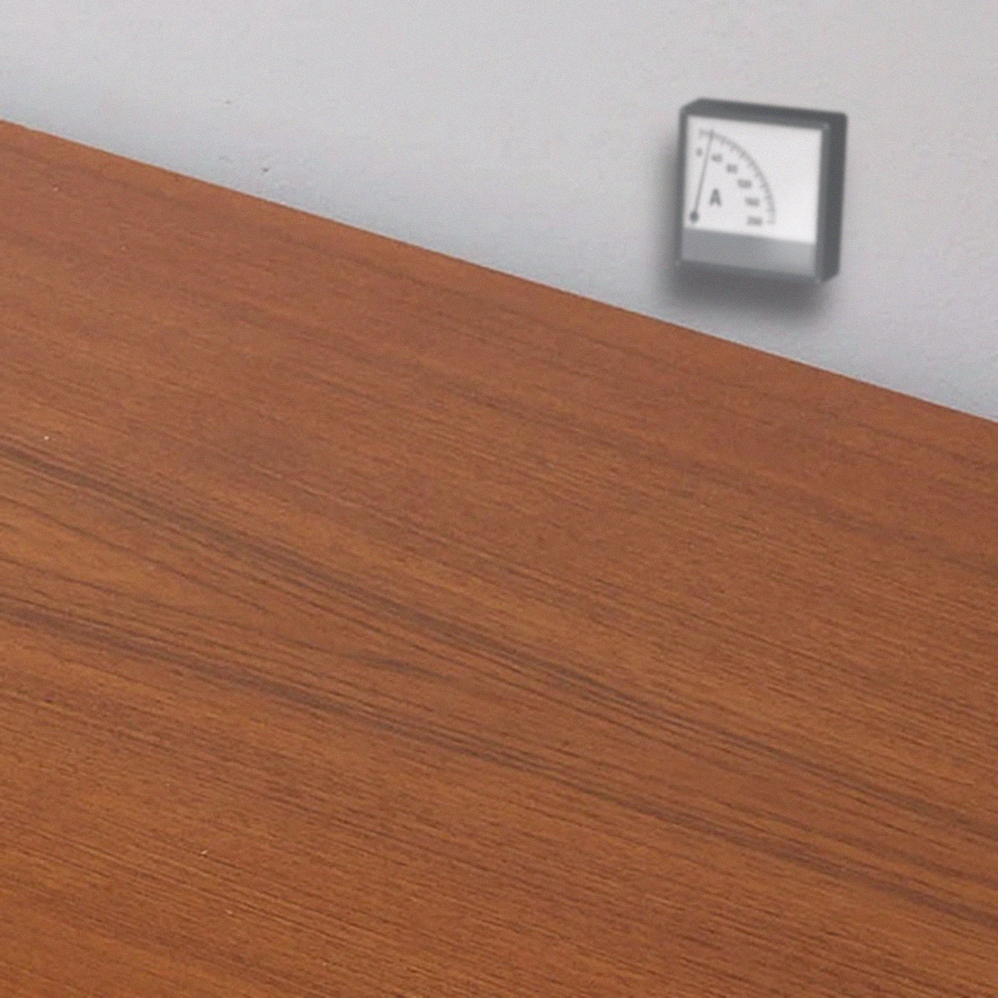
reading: {"value": 20, "unit": "A"}
